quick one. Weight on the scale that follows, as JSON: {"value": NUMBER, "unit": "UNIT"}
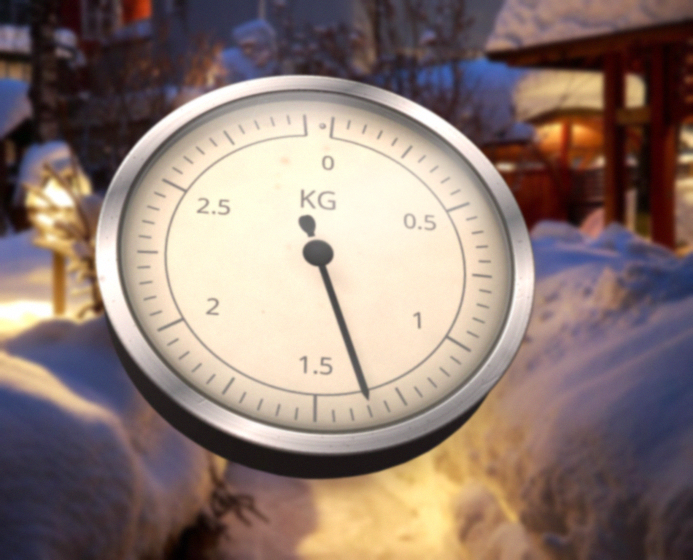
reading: {"value": 1.35, "unit": "kg"}
